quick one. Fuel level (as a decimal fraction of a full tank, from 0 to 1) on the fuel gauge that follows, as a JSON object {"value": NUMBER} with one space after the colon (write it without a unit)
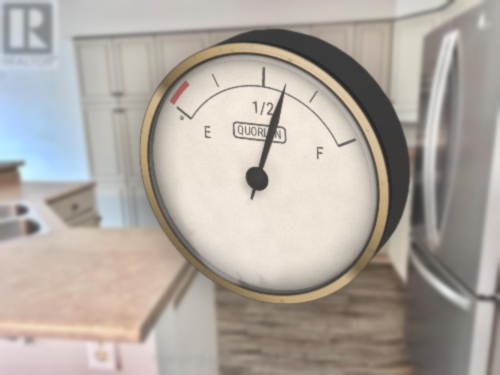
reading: {"value": 0.625}
